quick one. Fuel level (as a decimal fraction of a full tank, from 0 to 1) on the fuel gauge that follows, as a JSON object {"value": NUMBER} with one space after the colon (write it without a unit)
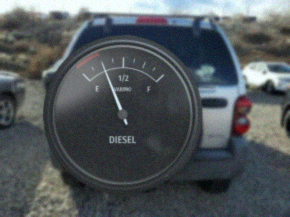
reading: {"value": 0.25}
